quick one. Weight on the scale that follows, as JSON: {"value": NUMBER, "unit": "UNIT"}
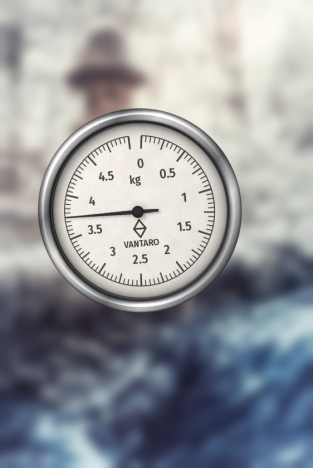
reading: {"value": 3.75, "unit": "kg"}
